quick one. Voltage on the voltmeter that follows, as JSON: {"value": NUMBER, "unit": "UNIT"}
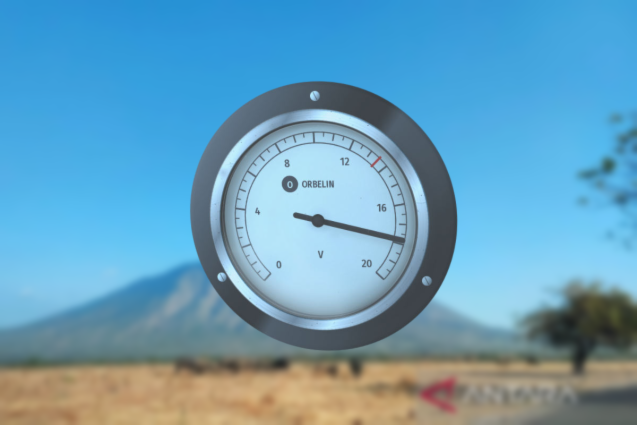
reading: {"value": 17.75, "unit": "V"}
